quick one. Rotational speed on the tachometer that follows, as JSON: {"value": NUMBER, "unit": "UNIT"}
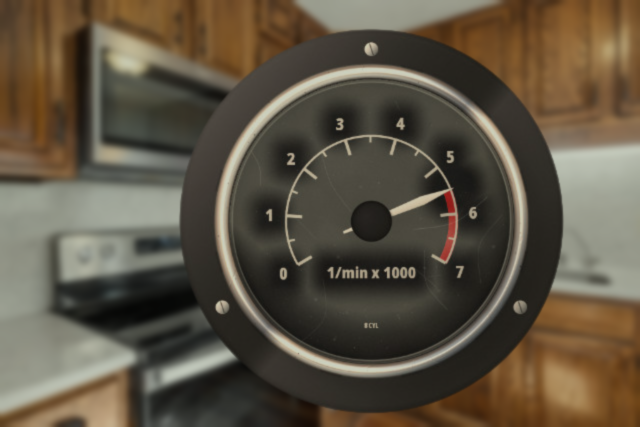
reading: {"value": 5500, "unit": "rpm"}
